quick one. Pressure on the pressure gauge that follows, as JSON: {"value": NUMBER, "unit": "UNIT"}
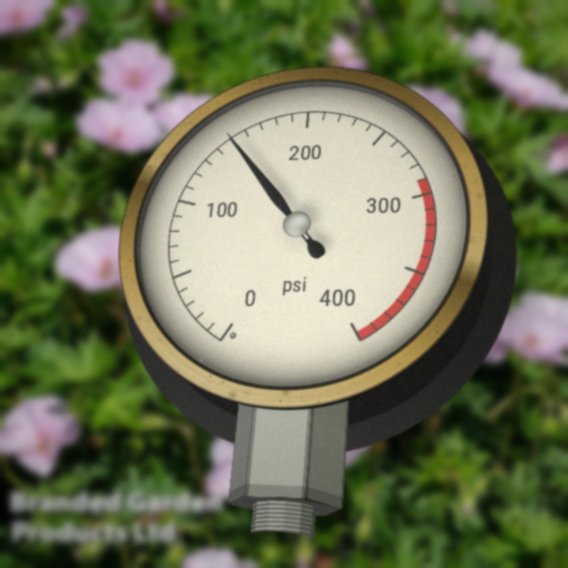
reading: {"value": 150, "unit": "psi"}
